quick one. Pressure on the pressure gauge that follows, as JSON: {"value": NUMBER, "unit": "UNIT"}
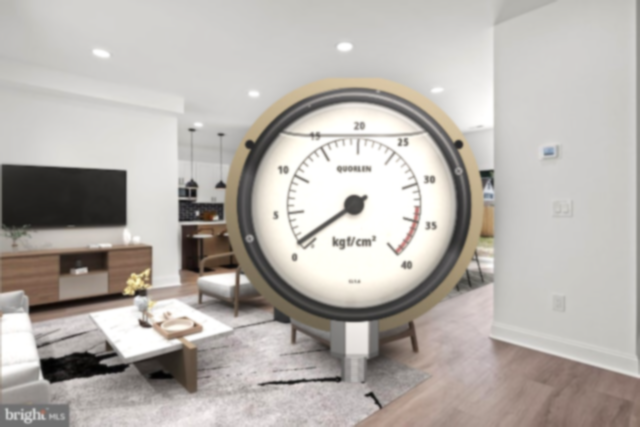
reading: {"value": 1, "unit": "kg/cm²"}
